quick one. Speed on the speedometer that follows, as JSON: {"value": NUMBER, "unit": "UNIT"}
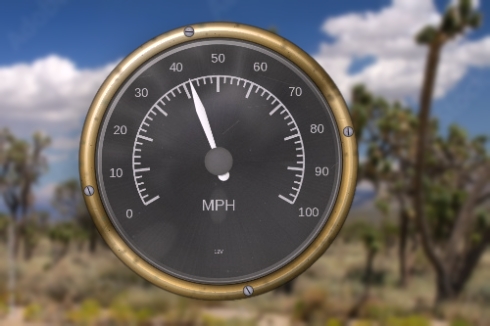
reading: {"value": 42, "unit": "mph"}
